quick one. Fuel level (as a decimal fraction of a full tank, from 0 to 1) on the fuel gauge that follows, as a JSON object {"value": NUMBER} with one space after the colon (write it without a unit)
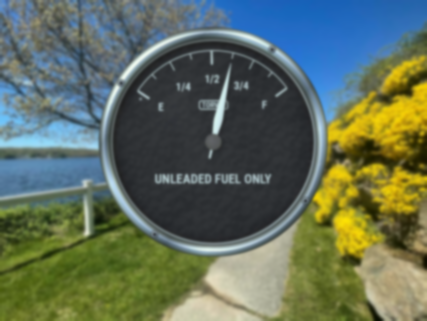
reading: {"value": 0.625}
